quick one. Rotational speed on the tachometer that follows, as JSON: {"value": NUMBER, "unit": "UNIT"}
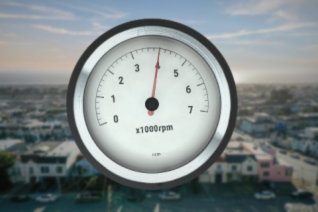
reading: {"value": 4000, "unit": "rpm"}
